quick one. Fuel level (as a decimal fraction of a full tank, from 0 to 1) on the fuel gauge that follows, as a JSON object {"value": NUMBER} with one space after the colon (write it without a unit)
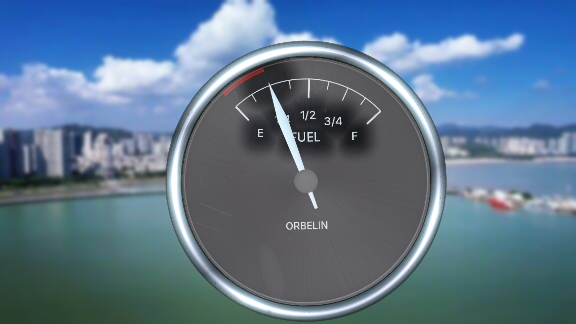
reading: {"value": 0.25}
